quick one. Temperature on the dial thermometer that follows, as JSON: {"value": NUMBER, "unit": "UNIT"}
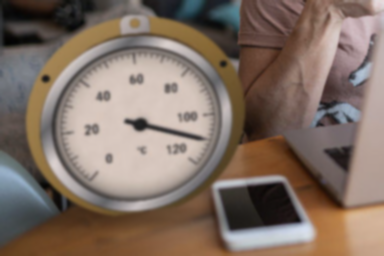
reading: {"value": 110, "unit": "°C"}
